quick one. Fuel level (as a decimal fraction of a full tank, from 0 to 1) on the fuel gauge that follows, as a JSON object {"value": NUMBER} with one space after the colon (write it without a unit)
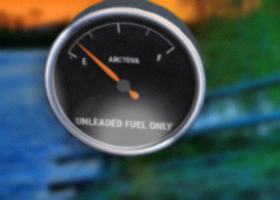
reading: {"value": 0.125}
